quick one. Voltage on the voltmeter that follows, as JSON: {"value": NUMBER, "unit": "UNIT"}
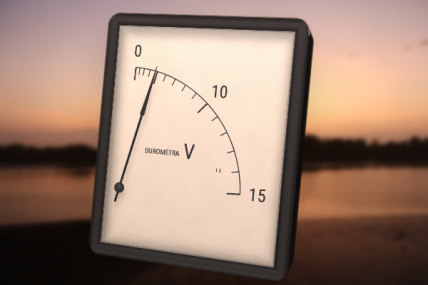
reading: {"value": 5, "unit": "V"}
